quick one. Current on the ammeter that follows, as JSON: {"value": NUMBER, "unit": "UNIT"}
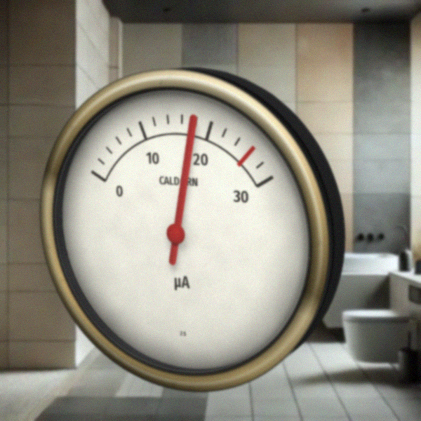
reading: {"value": 18, "unit": "µA"}
